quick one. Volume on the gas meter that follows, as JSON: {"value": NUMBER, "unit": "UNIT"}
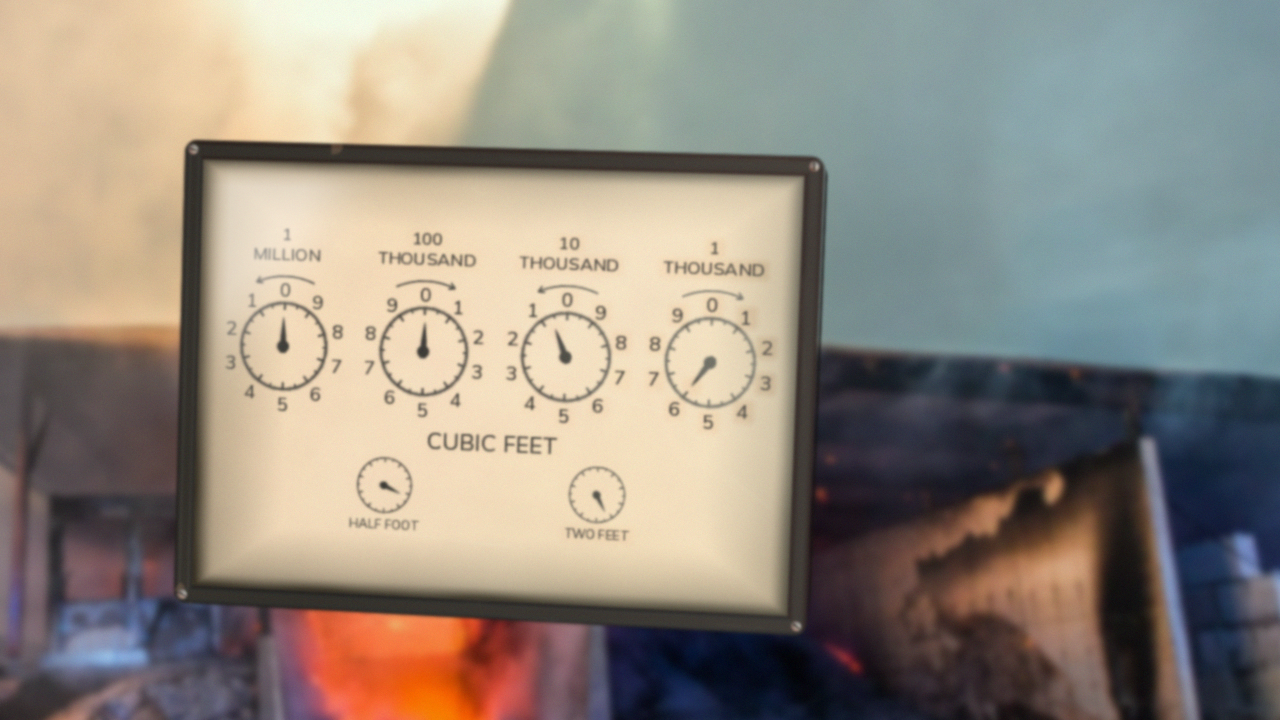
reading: {"value": 600, "unit": "ft³"}
